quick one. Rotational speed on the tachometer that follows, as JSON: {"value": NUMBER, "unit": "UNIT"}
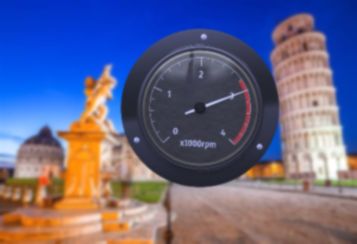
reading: {"value": 3000, "unit": "rpm"}
